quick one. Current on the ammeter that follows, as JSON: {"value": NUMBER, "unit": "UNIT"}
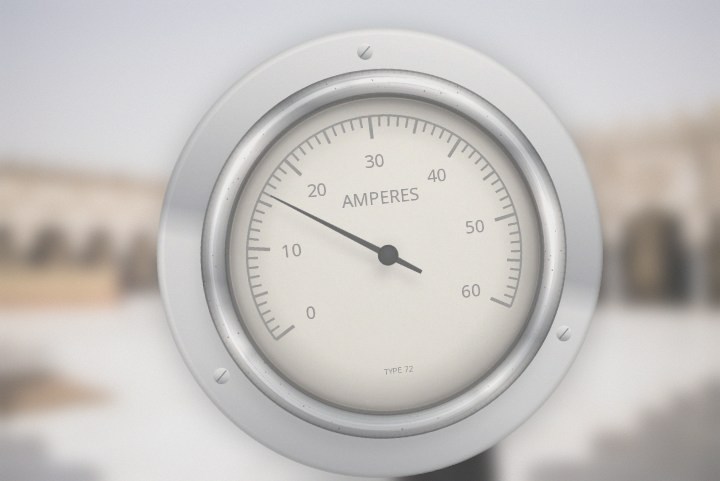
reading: {"value": 16, "unit": "A"}
